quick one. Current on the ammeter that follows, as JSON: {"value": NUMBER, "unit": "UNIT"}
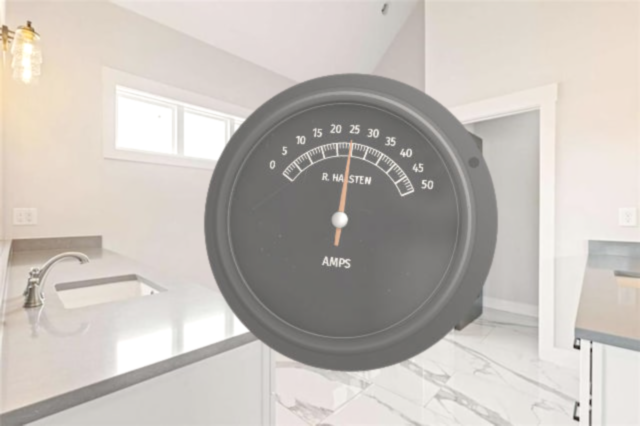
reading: {"value": 25, "unit": "A"}
